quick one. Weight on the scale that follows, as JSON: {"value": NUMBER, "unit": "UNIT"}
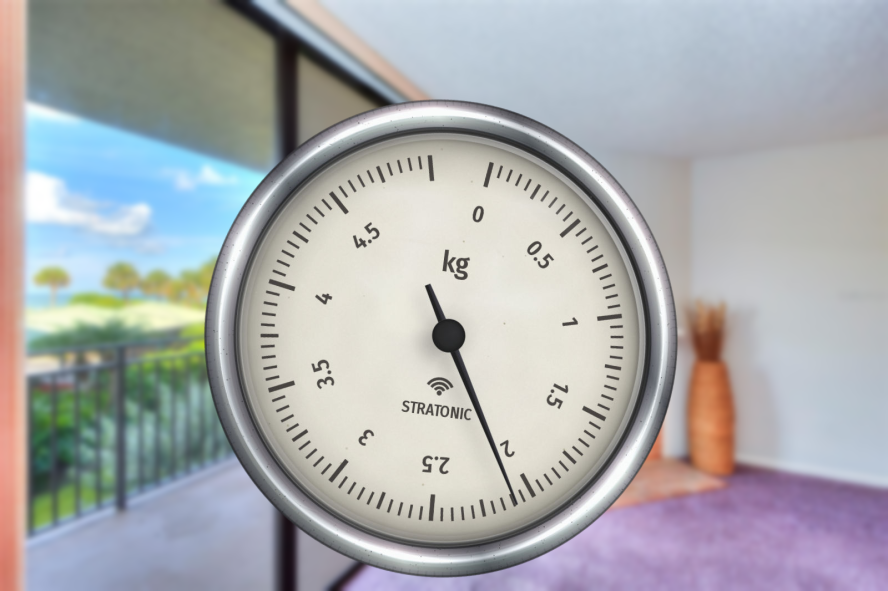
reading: {"value": 2.1, "unit": "kg"}
